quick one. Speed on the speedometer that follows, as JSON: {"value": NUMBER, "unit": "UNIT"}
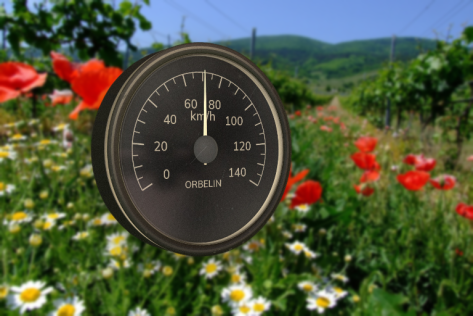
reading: {"value": 70, "unit": "km/h"}
